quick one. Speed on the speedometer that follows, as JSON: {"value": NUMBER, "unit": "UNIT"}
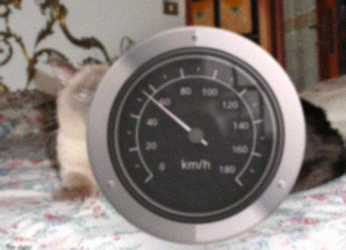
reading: {"value": 55, "unit": "km/h"}
